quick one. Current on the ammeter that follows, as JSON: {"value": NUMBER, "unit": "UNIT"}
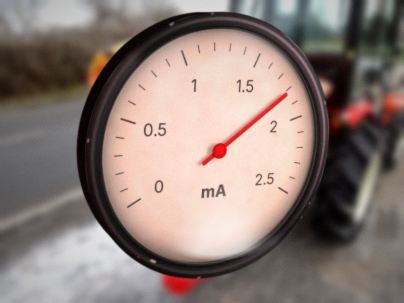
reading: {"value": 1.8, "unit": "mA"}
